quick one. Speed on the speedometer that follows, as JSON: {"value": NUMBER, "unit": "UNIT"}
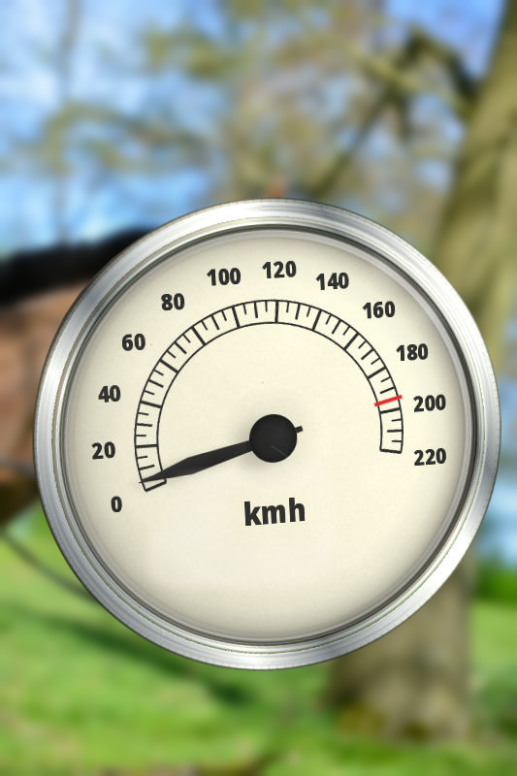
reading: {"value": 5, "unit": "km/h"}
